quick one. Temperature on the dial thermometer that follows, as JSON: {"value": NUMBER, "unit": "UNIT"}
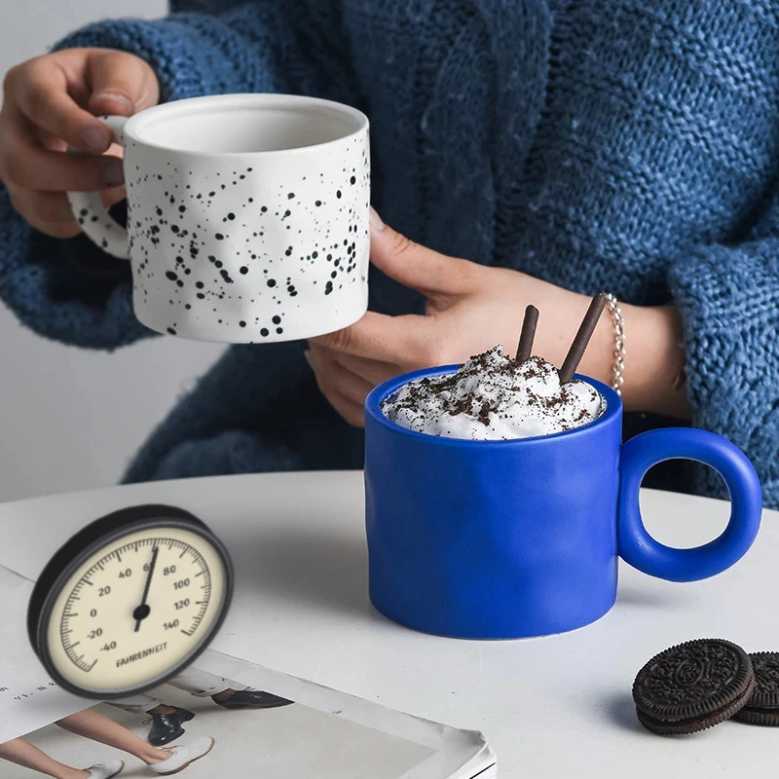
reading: {"value": 60, "unit": "°F"}
